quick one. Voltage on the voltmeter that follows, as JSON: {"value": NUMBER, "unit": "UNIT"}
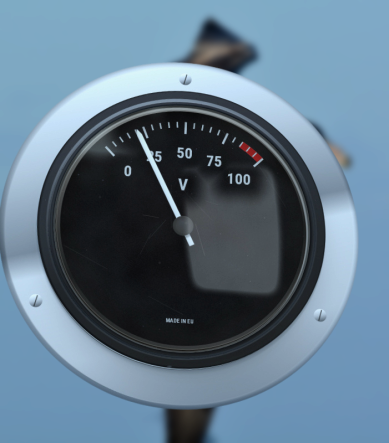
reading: {"value": 20, "unit": "V"}
